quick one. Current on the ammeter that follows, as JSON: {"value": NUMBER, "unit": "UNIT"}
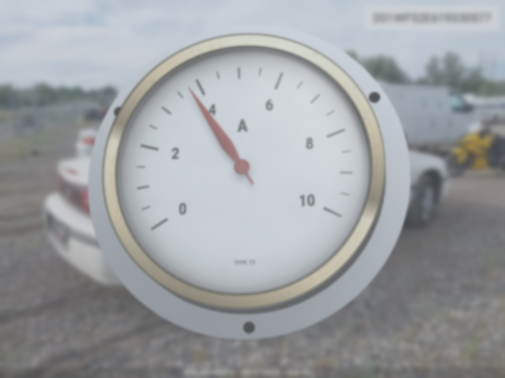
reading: {"value": 3.75, "unit": "A"}
